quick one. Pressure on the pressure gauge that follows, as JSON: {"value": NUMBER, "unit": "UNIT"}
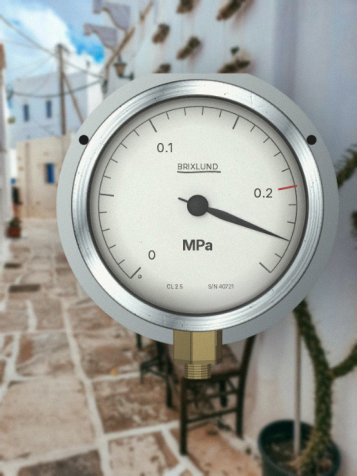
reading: {"value": 0.23, "unit": "MPa"}
